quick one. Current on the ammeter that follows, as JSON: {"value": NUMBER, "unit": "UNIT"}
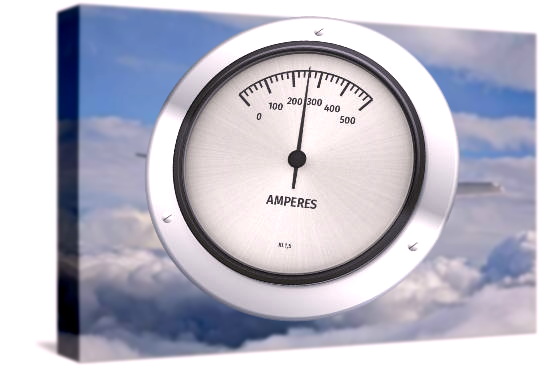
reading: {"value": 260, "unit": "A"}
